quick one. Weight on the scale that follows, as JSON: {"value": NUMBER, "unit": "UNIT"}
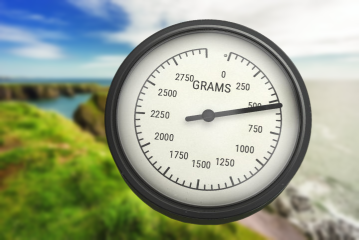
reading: {"value": 550, "unit": "g"}
